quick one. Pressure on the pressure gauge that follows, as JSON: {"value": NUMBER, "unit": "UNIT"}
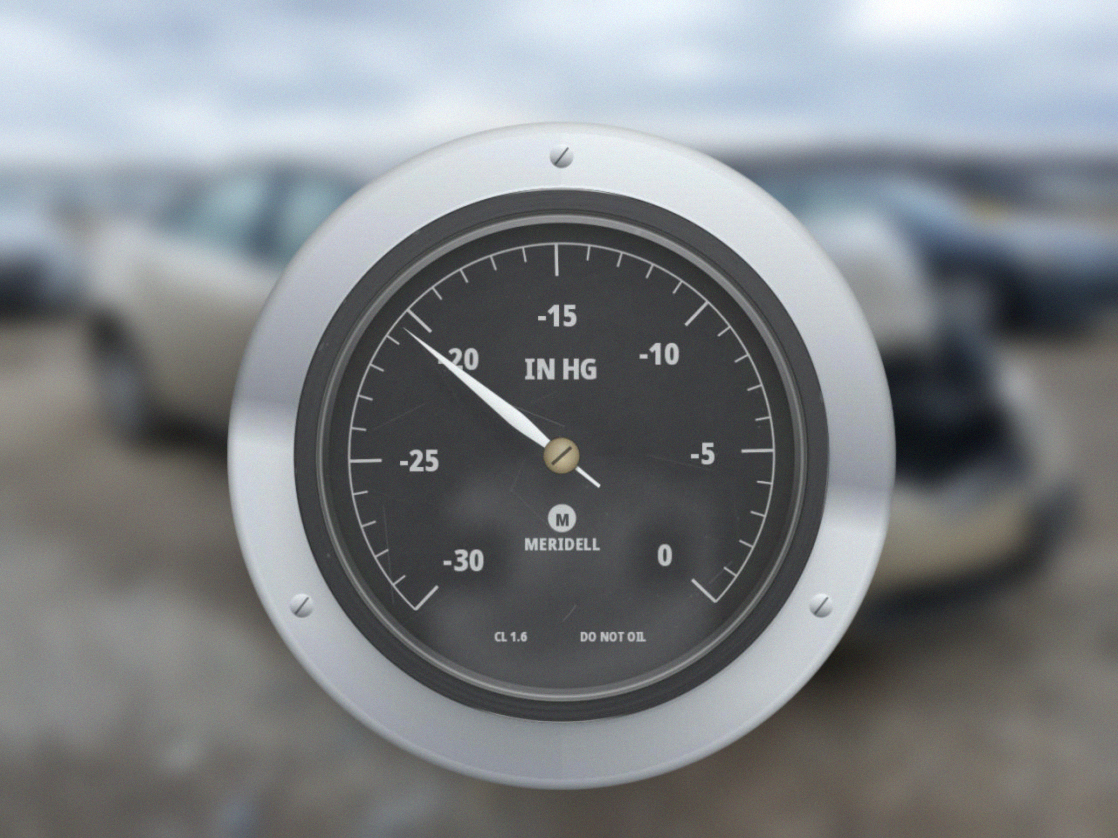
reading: {"value": -20.5, "unit": "inHg"}
